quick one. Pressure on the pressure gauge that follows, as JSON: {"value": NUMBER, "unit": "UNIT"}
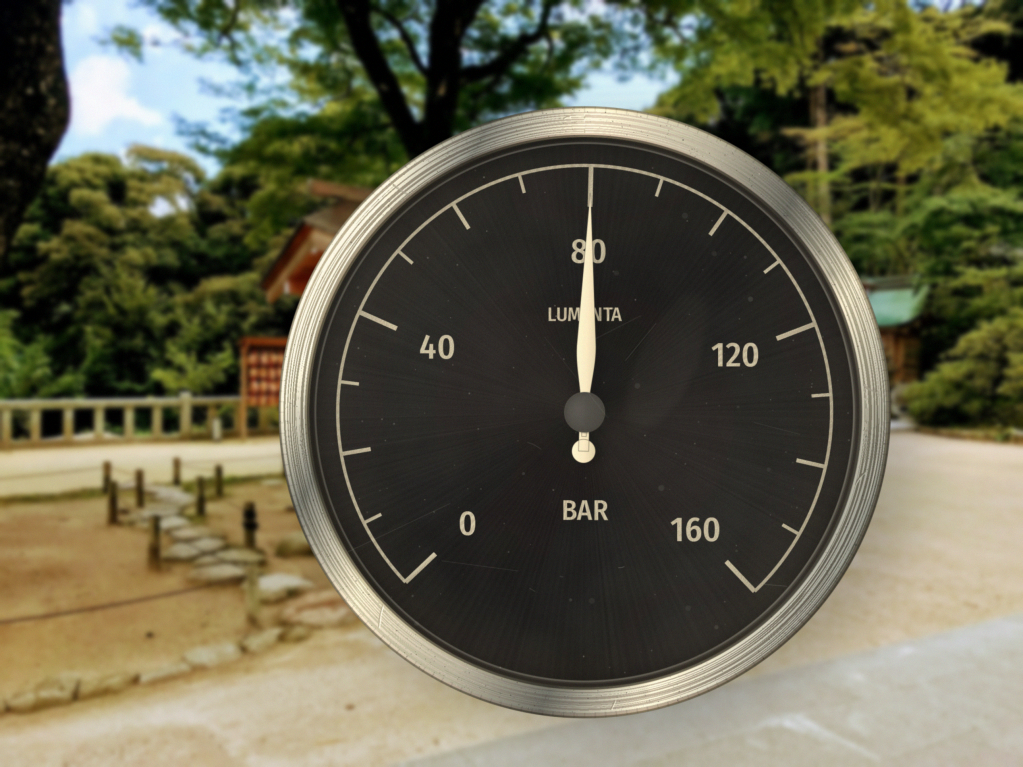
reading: {"value": 80, "unit": "bar"}
